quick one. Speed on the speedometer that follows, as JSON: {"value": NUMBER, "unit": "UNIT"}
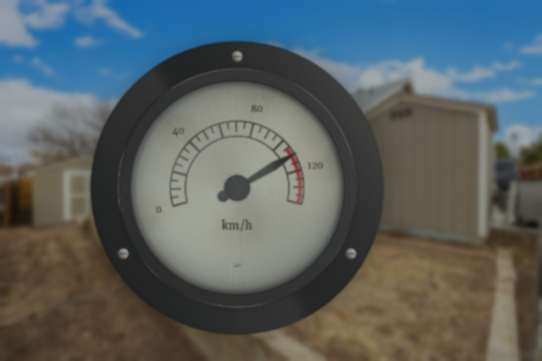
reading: {"value": 110, "unit": "km/h"}
